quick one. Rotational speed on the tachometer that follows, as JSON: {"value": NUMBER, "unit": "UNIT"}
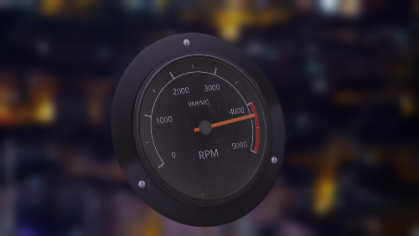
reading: {"value": 4250, "unit": "rpm"}
